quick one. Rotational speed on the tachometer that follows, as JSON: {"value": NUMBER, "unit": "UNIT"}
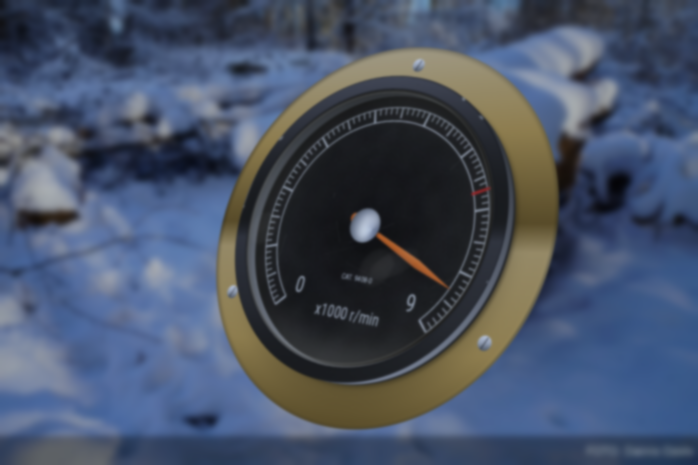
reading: {"value": 8300, "unit": "rpm"}
